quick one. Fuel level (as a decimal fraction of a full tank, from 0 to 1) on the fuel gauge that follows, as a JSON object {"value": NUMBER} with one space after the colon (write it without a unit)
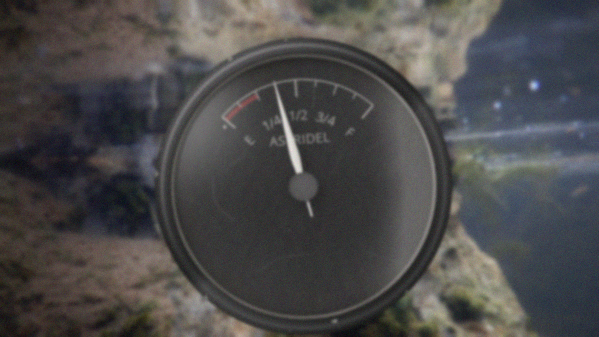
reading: {"value": 0.375}
